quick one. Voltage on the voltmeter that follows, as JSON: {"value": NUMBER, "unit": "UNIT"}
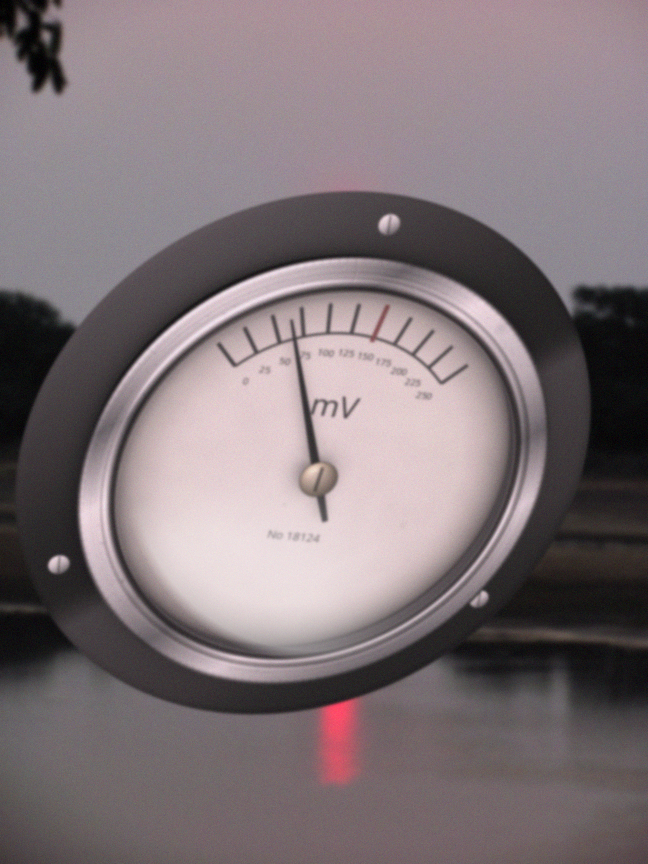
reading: {"value": 62.5, "unit": "mV"}
